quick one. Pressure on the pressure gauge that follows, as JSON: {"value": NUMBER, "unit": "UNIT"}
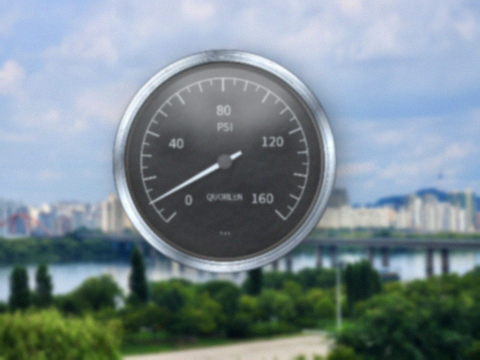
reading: {"value": 10, "unit": "psi"}
